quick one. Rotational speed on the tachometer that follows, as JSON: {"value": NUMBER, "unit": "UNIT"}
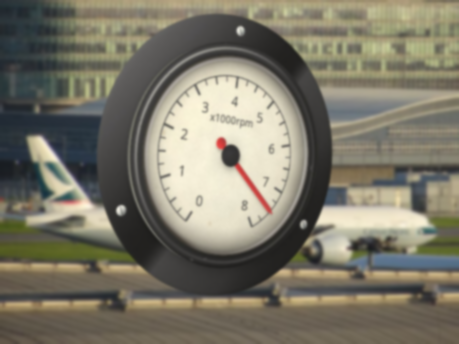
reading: {"value": 7500, "unit": "rpm"}
